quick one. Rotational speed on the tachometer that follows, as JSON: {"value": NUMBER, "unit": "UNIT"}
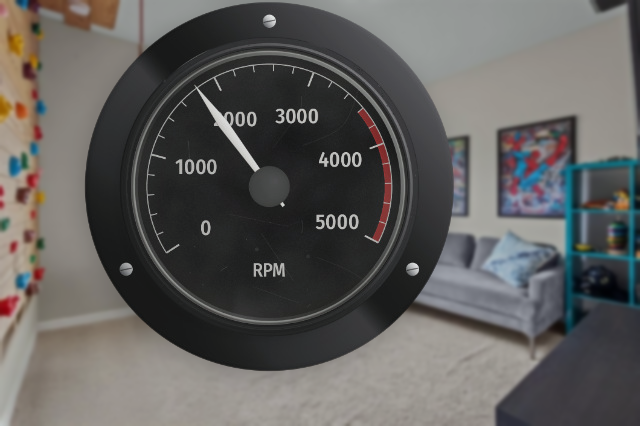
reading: {"value": 1800, "unit": "rpm"}
